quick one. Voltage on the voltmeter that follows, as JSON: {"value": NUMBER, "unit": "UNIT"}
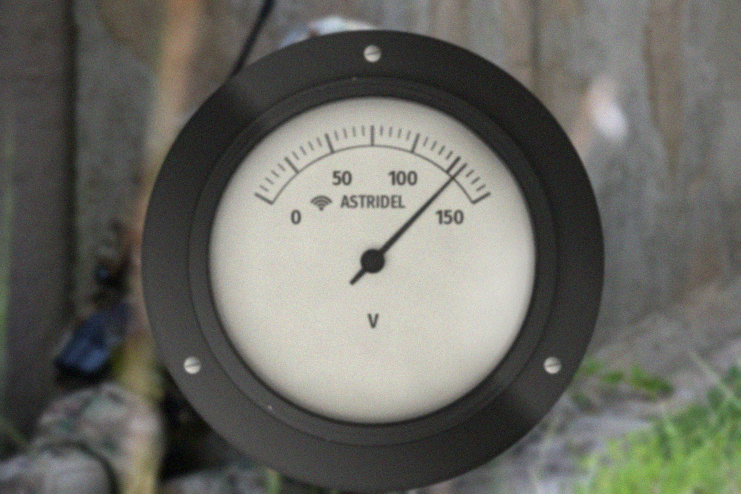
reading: {"value": 130, "unit": "V"}
